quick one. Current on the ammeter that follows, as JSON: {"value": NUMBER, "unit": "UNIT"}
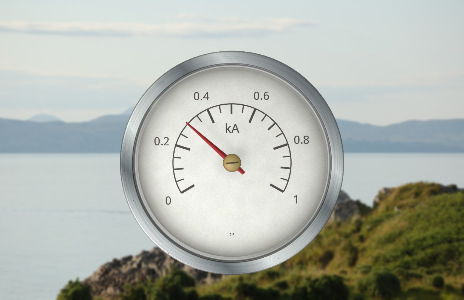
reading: {"value": 0.3, "unit": "kA"}
